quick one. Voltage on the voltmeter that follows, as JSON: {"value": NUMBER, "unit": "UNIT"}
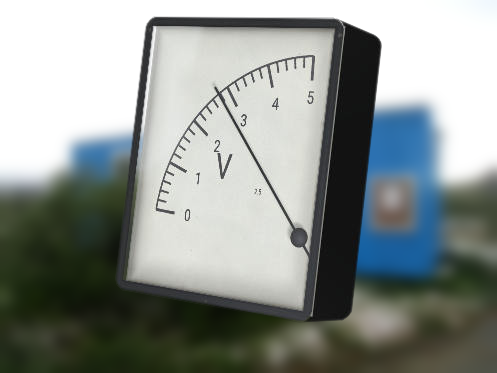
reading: {"value": 2.8, "unit": "V"}
